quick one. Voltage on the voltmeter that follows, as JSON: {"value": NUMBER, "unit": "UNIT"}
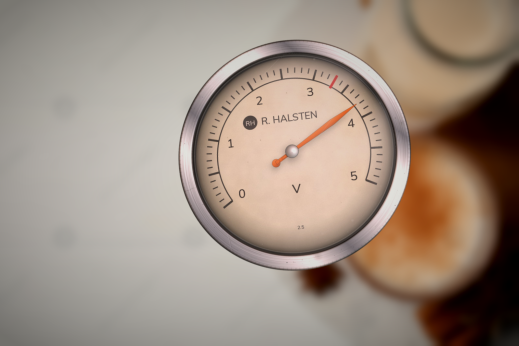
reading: {"value": 3.8, "unit": "V"}
